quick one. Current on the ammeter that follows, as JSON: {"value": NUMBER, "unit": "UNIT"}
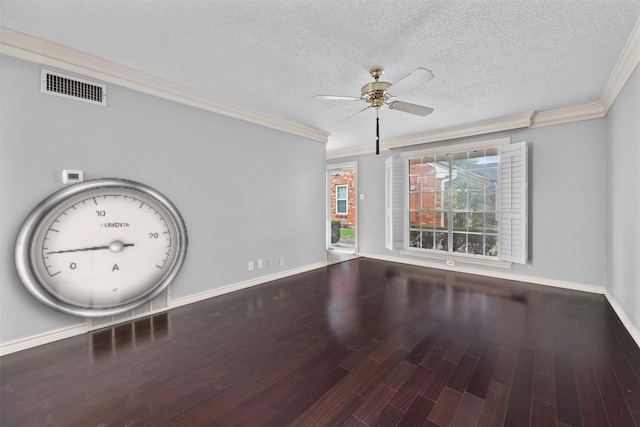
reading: {"value": 2.5, "unit": "A"}
